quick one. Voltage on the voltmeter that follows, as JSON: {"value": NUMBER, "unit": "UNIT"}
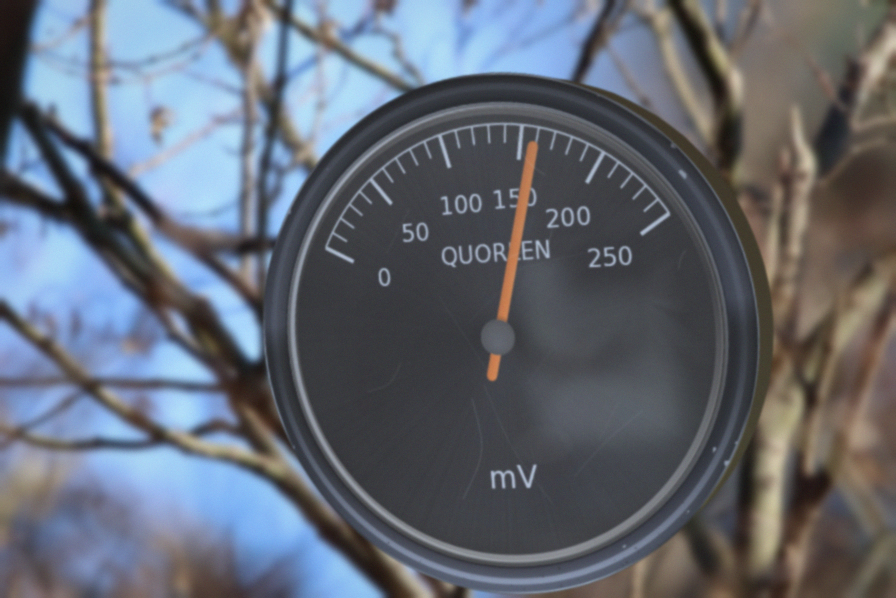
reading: {"value": 160, "unit": "mV"}
